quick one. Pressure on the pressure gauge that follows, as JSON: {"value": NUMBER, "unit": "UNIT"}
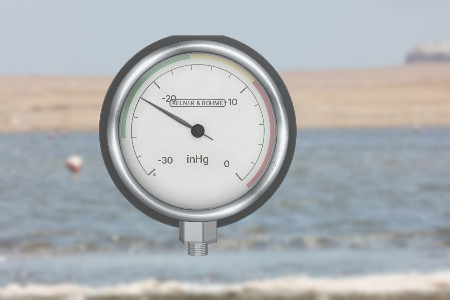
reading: {"value": -22, "unit": "inHg"}
